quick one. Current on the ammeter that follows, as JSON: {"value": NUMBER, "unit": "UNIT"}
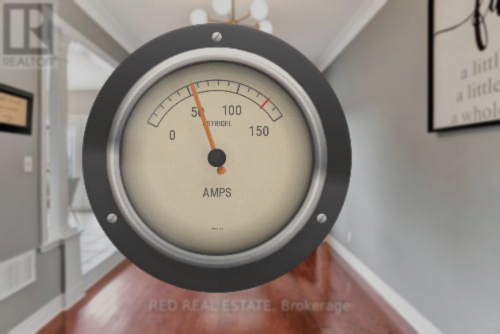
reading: {"value": 55, "unit": "A"}
